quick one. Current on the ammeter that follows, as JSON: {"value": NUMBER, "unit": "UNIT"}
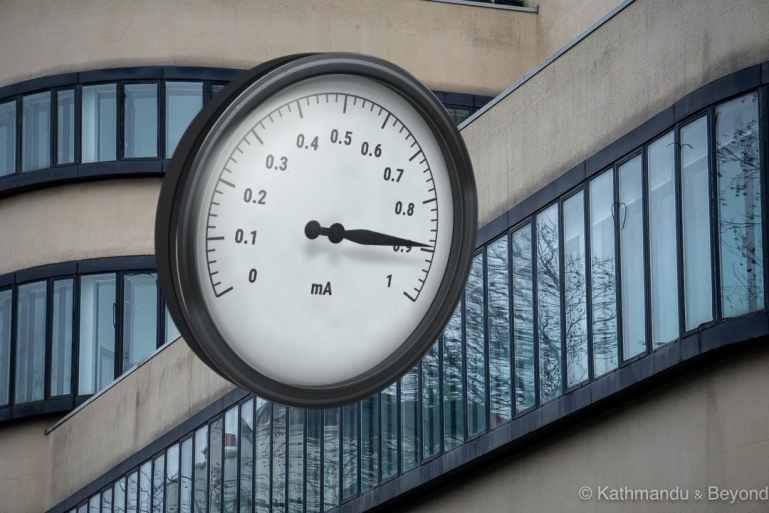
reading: {"value": 0.89, "unit": "mA"}
